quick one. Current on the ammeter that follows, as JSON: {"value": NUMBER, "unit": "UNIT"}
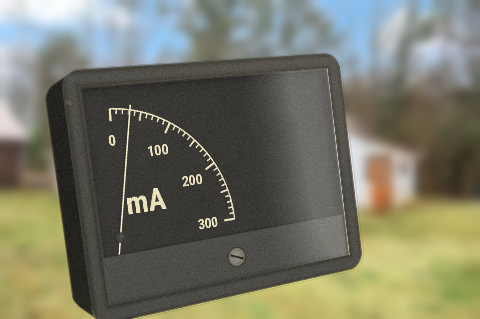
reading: {"value": 30, "unit": "mA"}
